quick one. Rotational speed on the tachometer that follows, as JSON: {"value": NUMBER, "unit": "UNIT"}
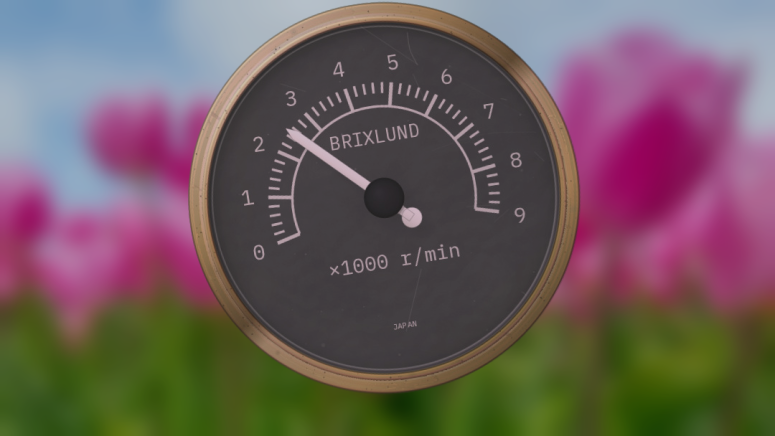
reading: {"value": 2500, "unit": "rpm"}
